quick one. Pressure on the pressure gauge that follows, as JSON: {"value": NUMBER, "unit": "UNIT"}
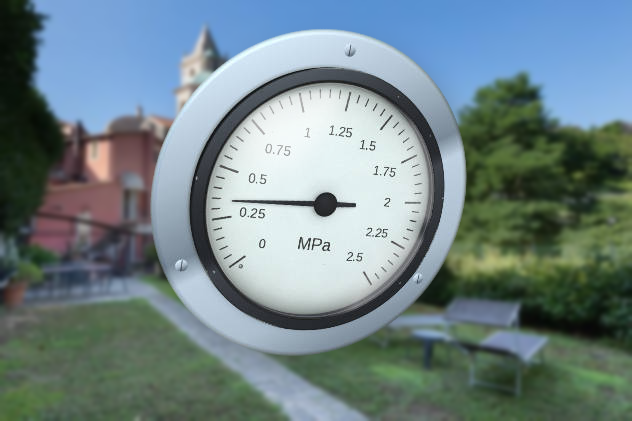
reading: {"value": 0.35, "unit": "MPa"}
